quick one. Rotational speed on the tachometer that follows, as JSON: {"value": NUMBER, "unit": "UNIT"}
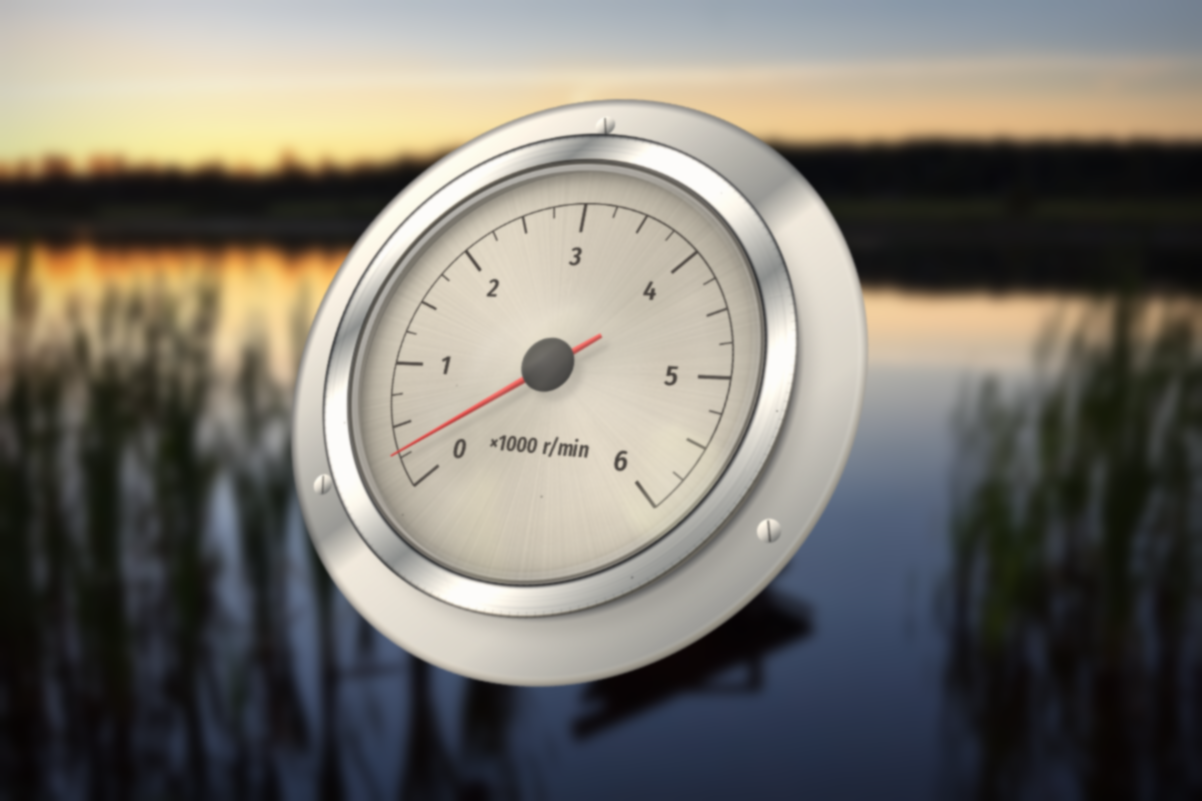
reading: {"value": 250, "unit": "rpm"}
